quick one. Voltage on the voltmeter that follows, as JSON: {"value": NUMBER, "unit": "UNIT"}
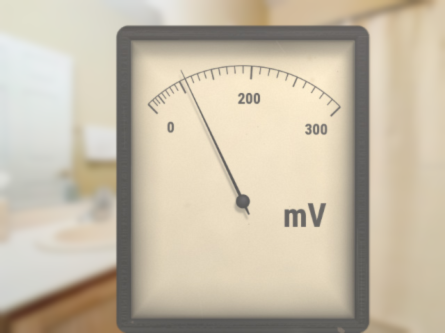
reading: {"value": 110, "unit": "mV"}
